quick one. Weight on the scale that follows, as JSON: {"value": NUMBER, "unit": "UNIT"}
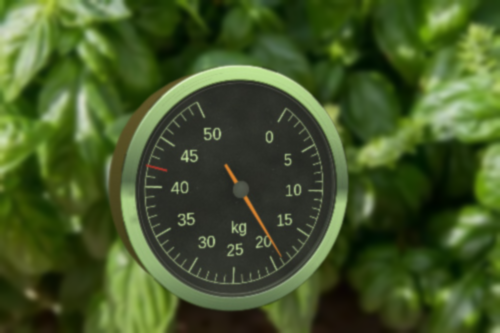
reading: {"value": 19, "unit": "kg"}
